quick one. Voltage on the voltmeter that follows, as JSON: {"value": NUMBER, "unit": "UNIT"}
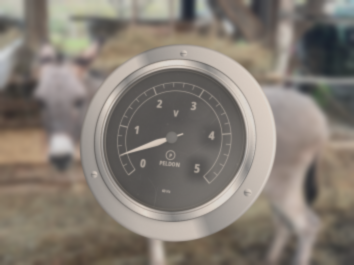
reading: {"value": 0.4, "unit": "V"}
